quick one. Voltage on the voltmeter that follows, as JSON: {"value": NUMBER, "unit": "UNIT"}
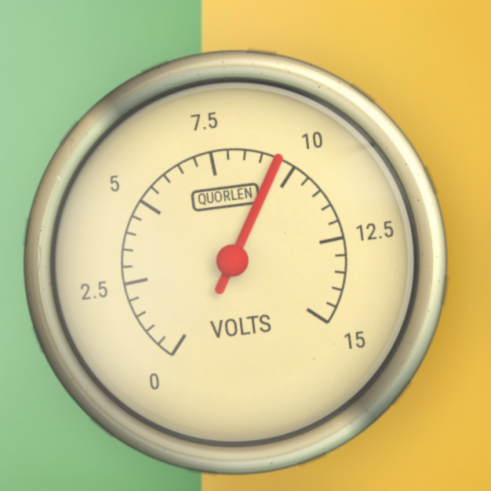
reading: {"value": 9.5, "unit": "V"}
